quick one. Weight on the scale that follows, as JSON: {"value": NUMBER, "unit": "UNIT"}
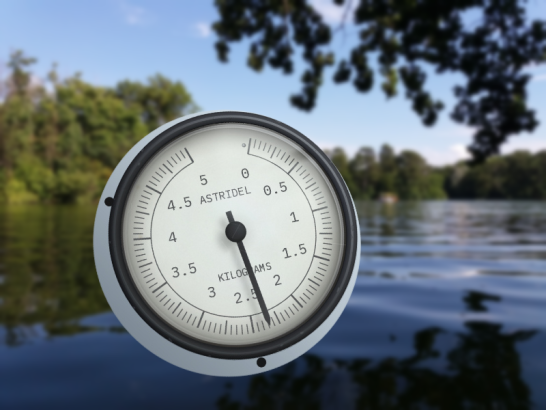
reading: {"value": 2.35, "unit": "kg"}
